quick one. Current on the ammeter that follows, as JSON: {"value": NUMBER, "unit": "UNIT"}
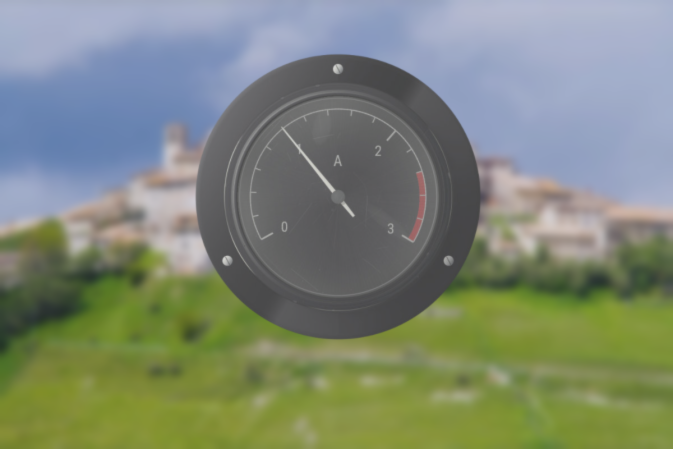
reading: {"value": 1, "unit": "A"}
